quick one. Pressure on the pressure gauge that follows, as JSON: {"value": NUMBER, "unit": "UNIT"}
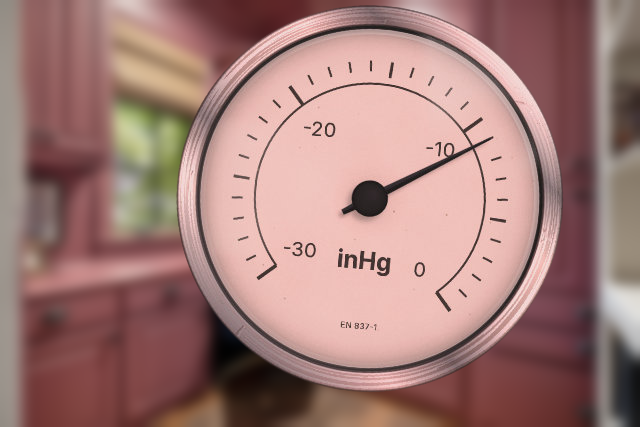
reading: {"value": -9, "unit": "inHg"}
